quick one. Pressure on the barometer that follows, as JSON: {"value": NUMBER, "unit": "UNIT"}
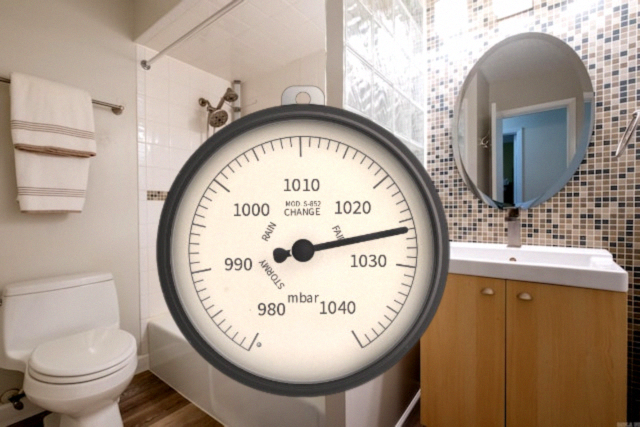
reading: {"value": 1026, "unit": "mbar"}
